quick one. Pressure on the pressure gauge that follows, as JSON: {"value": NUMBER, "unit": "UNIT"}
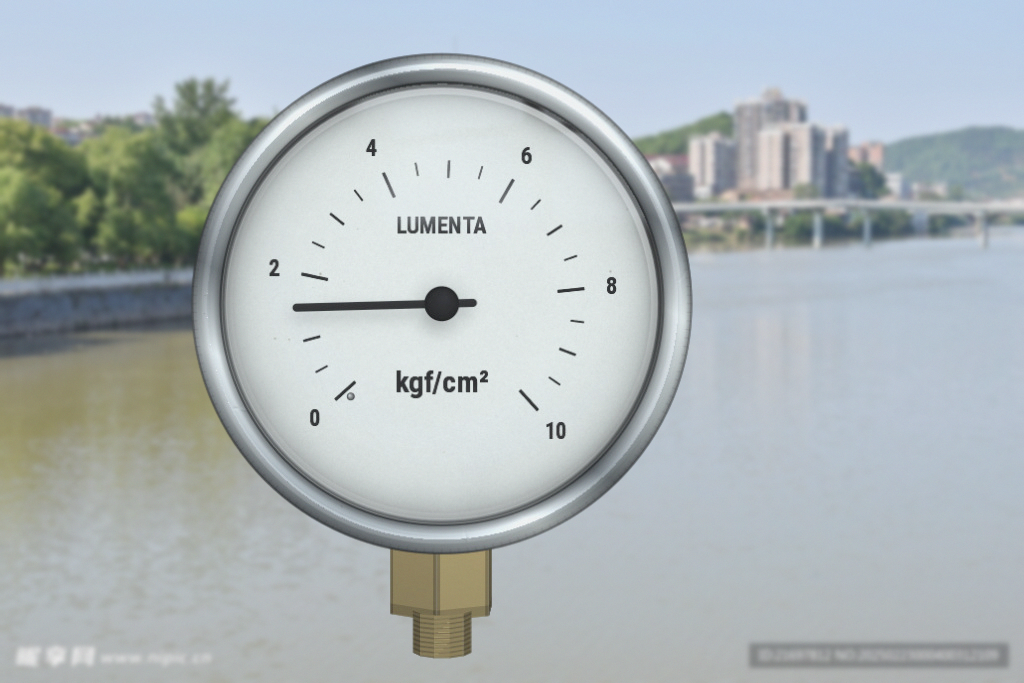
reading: {"value": 1.5, "unit": "kg/cm²"}
